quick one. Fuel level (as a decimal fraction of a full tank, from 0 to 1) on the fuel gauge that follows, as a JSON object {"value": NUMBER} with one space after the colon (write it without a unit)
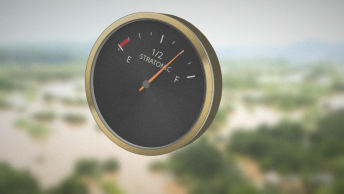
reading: {"value": 0.75}
